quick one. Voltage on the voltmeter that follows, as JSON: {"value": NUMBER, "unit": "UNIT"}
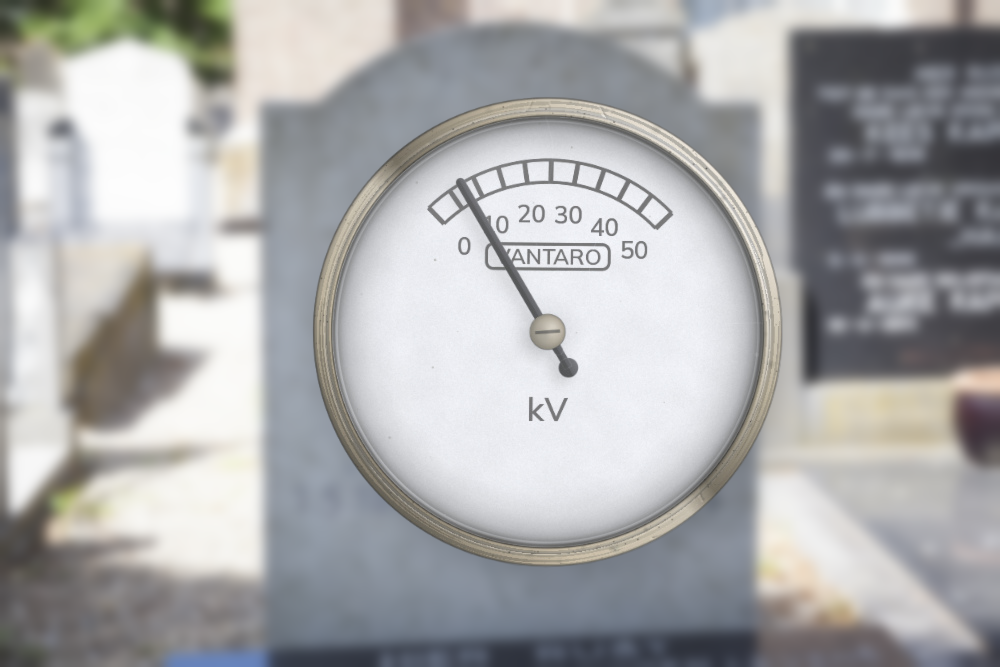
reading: {"value": 7.5, "unit": "kV"}
